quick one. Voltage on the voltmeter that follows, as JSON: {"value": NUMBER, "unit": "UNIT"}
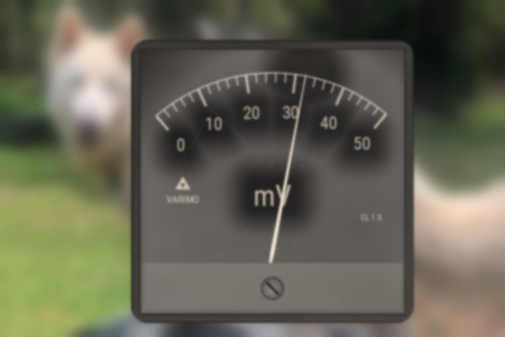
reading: {"value": 32, "unit": "mV"}
